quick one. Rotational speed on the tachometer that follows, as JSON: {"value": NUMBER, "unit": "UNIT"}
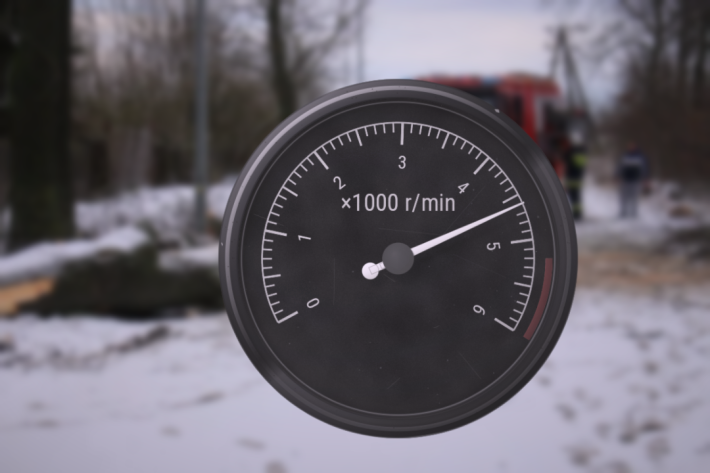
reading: {"value": 4600, "unit": "rpm"}
